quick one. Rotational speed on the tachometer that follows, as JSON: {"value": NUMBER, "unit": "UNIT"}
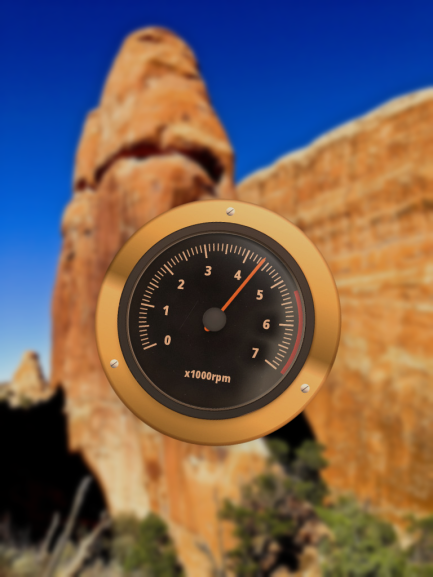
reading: {"value": 4400, "unit": "rpm"}
